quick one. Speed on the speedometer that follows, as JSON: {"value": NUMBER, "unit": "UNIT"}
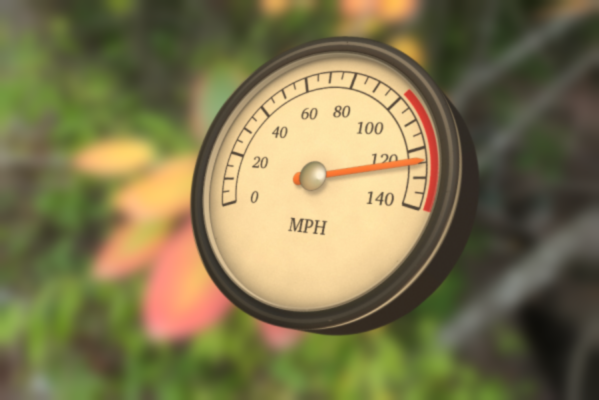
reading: {"value": 125, "unit": "mph"}
